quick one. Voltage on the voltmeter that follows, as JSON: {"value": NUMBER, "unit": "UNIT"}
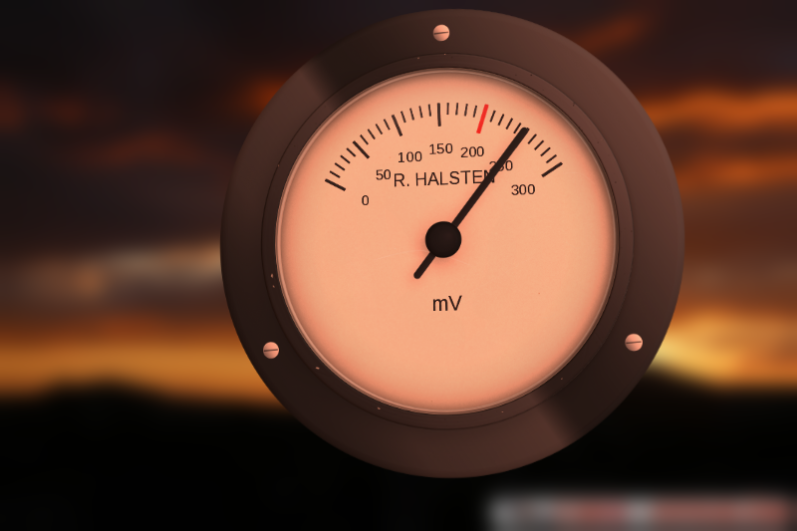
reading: {"value": 250, "unit": "mV"}
